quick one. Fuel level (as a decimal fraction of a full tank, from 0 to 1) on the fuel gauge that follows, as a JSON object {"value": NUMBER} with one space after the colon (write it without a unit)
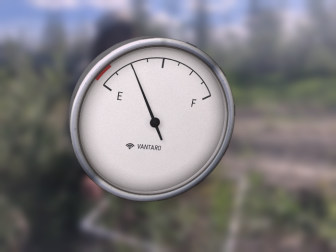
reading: {"value": 0.25}
